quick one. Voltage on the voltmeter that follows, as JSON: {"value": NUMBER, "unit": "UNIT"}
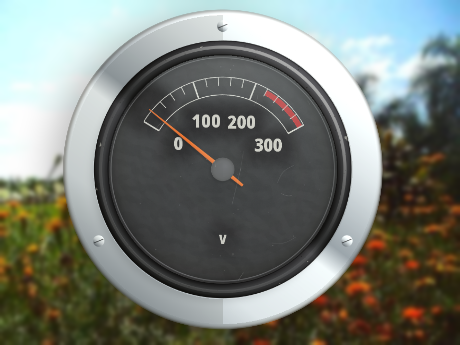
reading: {"value": 20, "unit": "V"}
